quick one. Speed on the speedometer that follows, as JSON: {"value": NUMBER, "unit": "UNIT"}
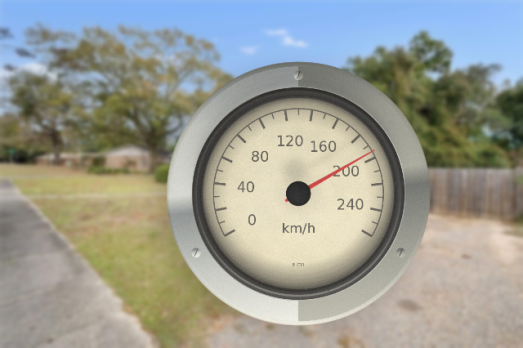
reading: {"value": 195, "unit": "km/h"}
